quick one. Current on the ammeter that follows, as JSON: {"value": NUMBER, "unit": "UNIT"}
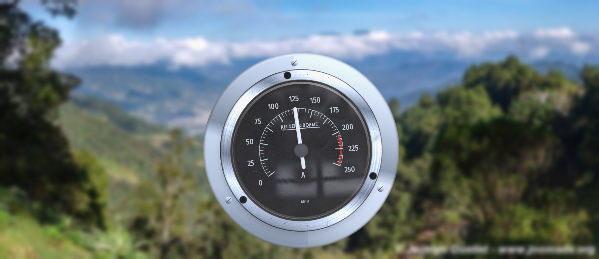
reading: {"value": 125, "unit": "A"}
